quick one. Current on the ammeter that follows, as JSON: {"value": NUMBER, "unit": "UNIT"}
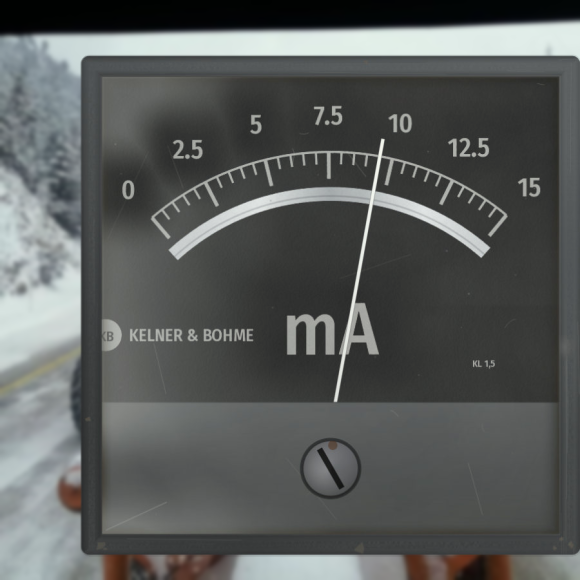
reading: {"value": 9.5, "unit": "mA"}
